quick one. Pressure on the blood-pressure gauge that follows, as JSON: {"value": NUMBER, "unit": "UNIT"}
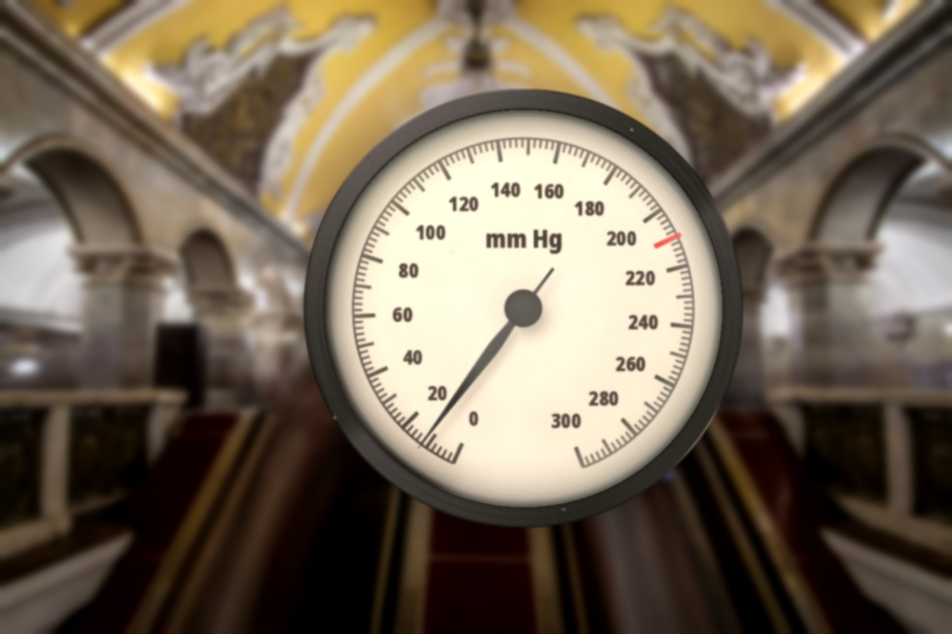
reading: {"value": 12, "unit": "mmHg"}
